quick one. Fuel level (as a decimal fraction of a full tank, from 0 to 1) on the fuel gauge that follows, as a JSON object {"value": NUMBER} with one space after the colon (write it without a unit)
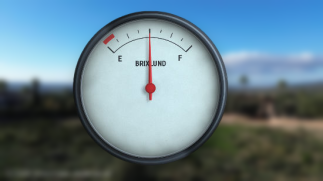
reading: {"value": 0.5}
